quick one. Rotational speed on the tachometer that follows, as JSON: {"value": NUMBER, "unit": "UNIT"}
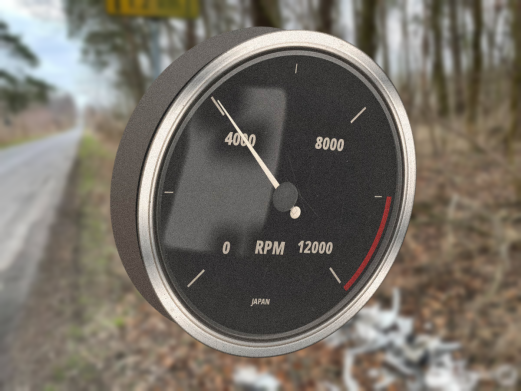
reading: {"value": 4000, "unit": "rpm"}
